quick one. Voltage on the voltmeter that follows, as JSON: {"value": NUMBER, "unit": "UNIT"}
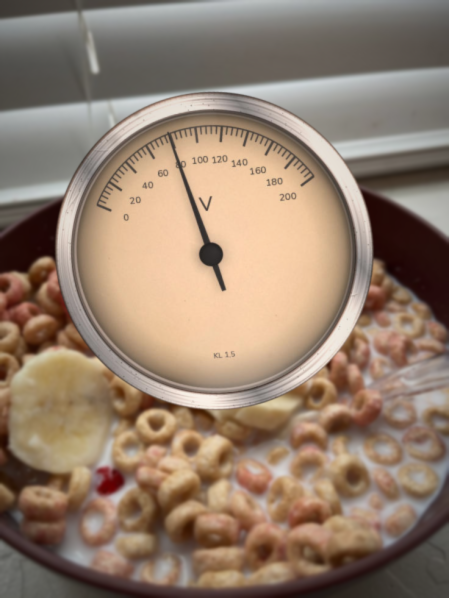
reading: {"value": 80, "unit": "V"}
